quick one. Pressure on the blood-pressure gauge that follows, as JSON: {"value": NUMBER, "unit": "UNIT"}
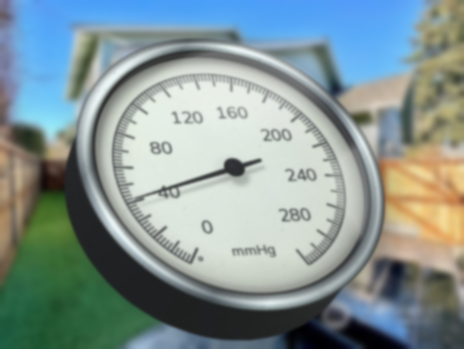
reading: {"value": 40, "unit": "mmHg"}
